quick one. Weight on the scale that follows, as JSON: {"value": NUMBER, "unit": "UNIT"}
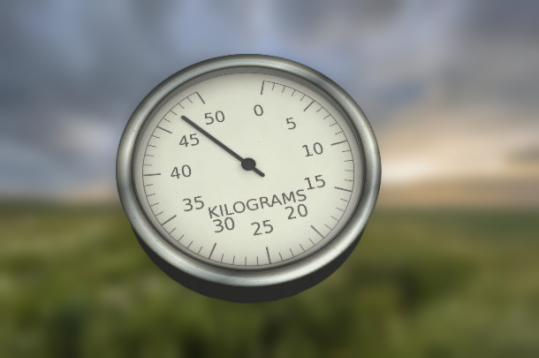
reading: {"value": 47, "unit": "kg"}
